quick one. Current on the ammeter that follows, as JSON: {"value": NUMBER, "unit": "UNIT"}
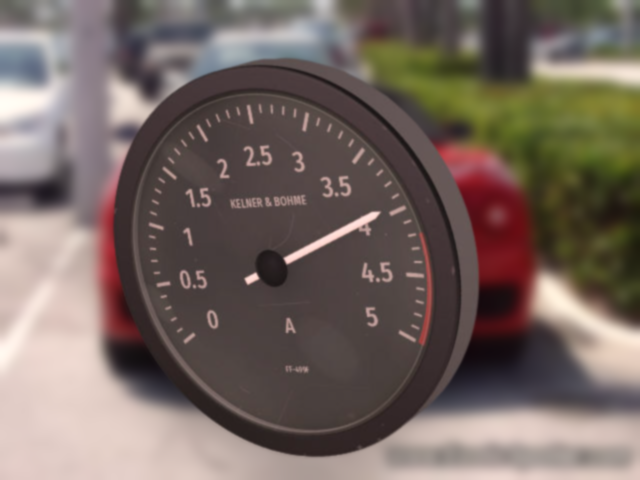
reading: {"value": 3.95, "unit": "A"}
